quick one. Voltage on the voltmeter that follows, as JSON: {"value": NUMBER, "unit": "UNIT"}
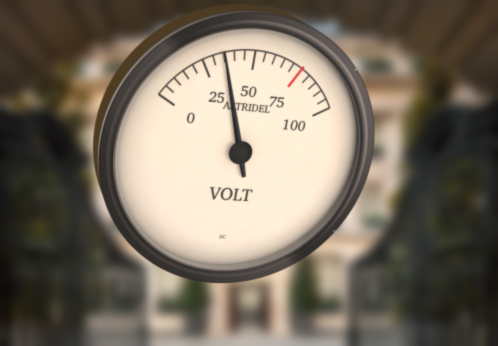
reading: {"value": 35, "unit": "V"}
